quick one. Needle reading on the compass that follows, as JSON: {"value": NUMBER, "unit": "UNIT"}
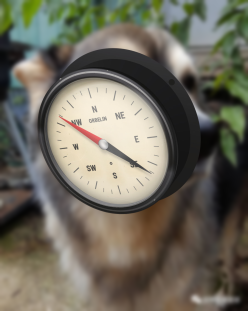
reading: {"value": 310, "unit": "°"}
